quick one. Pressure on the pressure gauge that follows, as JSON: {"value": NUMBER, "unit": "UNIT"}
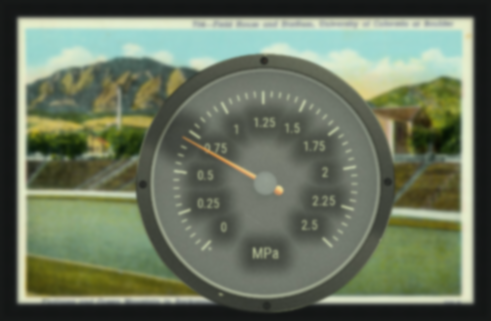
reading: {"value": 0.7, "unit": "MPa"}
